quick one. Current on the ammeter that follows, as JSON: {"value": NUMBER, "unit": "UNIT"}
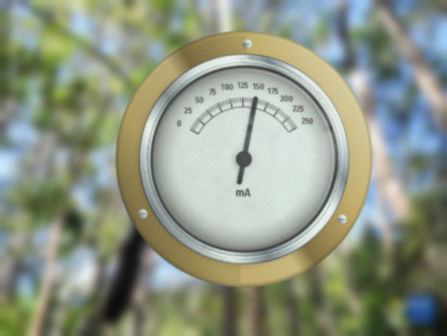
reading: {"value": 150, "unit": "mA"}
